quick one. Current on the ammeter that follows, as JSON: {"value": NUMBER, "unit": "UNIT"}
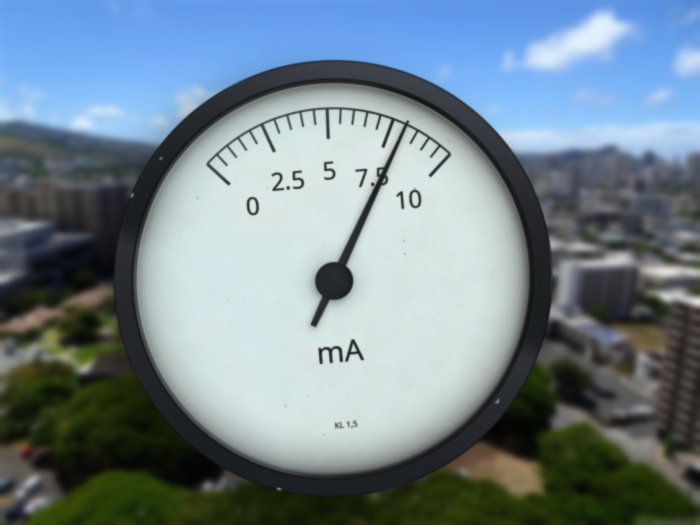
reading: {"value": 8, "unit": "mA"}
